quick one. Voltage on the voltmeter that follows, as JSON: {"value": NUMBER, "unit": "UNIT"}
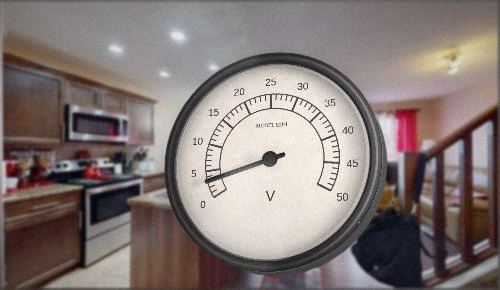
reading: {"value": 3, "unit": "V"}
